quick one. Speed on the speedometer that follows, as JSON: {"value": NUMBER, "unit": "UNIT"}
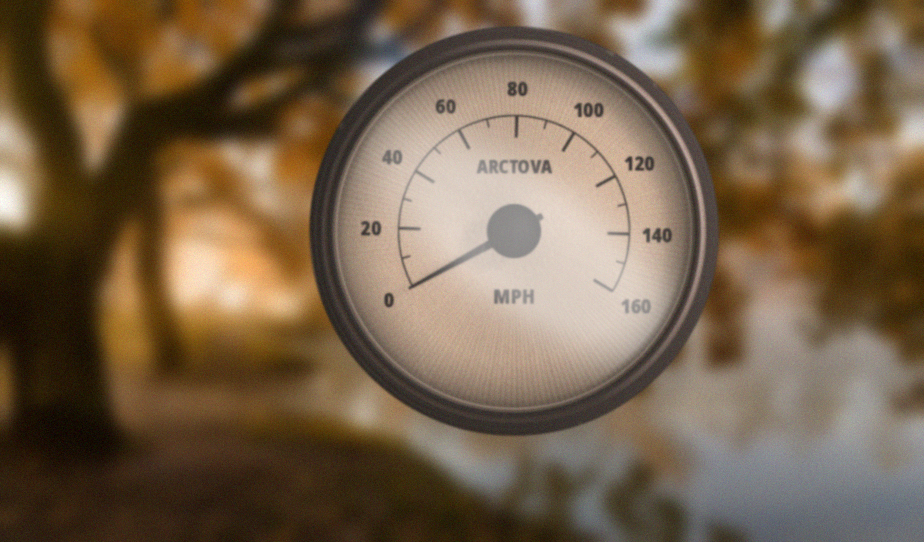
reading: {"value": 0, "unit": "mph"}
